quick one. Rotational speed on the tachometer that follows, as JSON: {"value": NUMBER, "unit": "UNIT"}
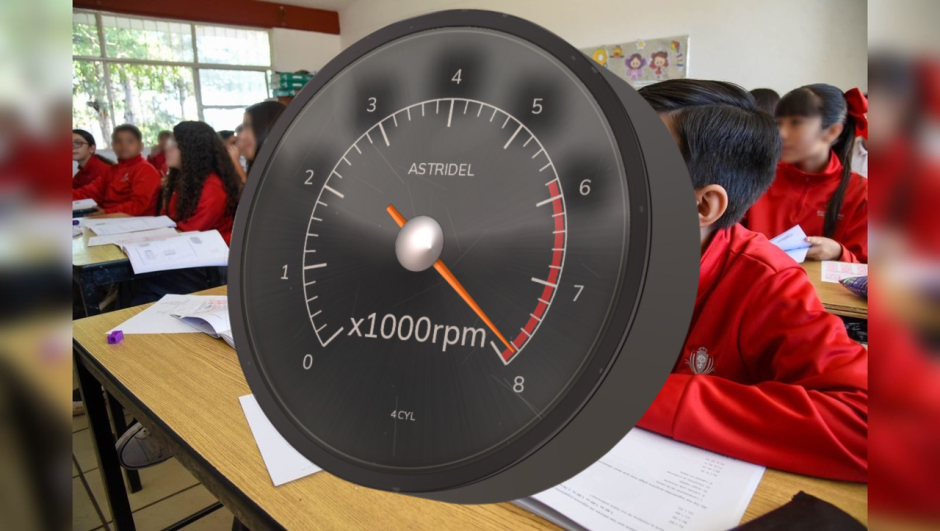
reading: {"value": 7800, "unit": "rpm"}
